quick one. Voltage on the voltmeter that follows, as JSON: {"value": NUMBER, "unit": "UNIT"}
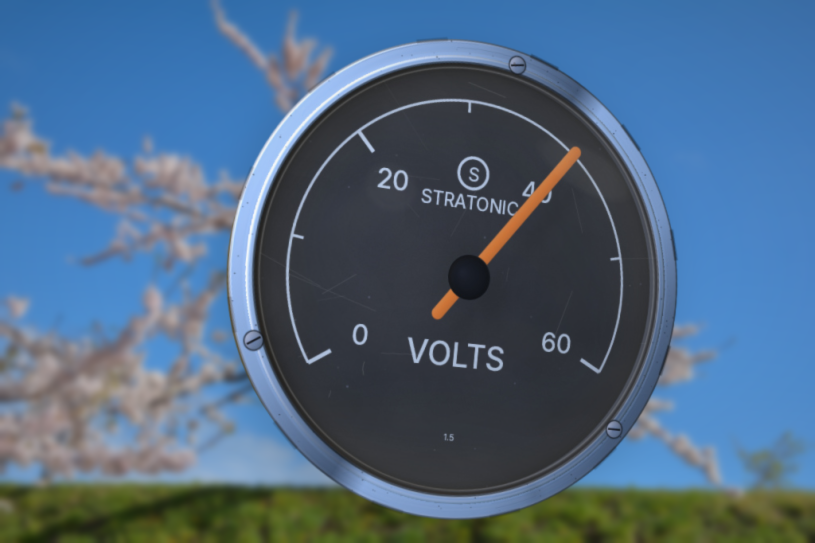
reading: {"value": 40, "unit": "V"}
